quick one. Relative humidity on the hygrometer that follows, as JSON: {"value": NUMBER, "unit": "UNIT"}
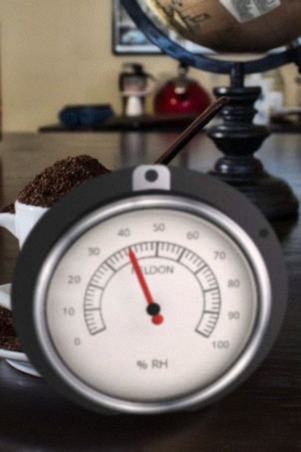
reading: {"value": 40, "unit": "%"}
